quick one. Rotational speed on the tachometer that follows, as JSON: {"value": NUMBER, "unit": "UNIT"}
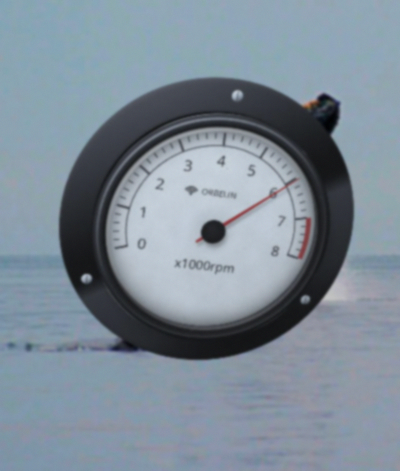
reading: {"value": 6000, "unit": "rpm"}
